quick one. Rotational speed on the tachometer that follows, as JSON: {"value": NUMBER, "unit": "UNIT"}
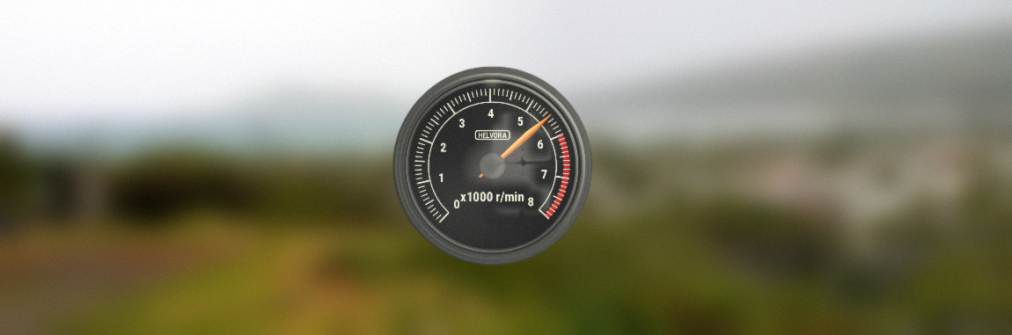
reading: {"value": 5500, "unit": "rpm"}
